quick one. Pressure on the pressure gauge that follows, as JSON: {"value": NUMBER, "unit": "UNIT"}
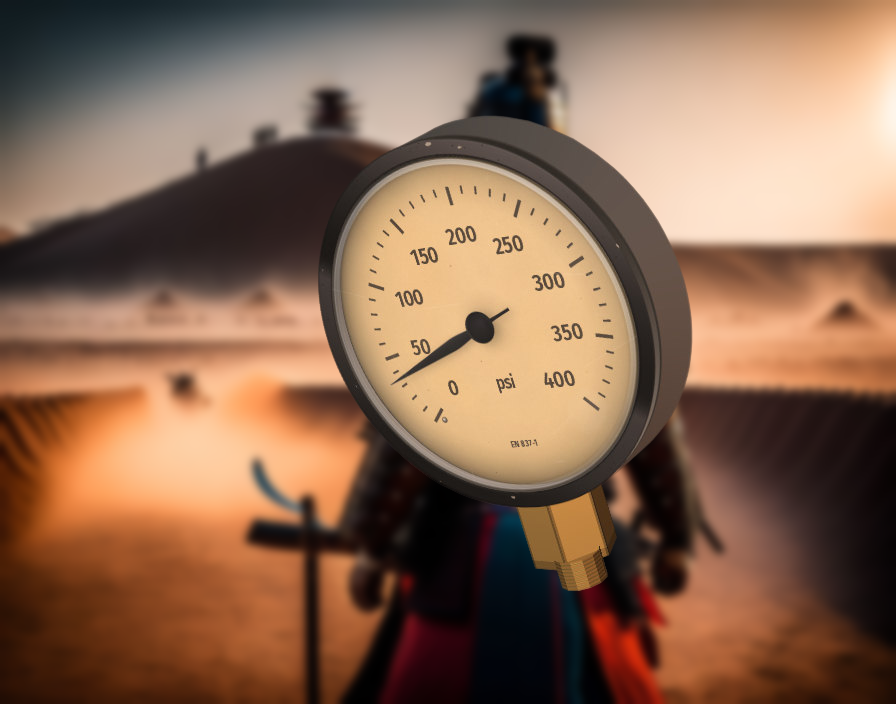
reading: {"value": 35, "unit": "psi"}
